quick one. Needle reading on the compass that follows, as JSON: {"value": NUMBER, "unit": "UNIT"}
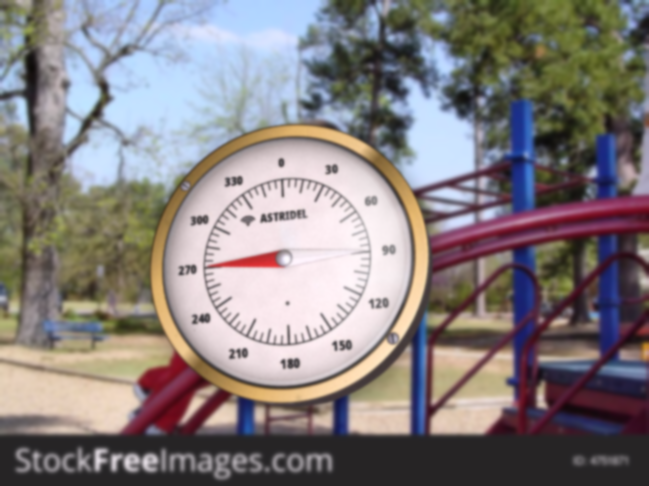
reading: {"value": 270, "unit": "°"}
